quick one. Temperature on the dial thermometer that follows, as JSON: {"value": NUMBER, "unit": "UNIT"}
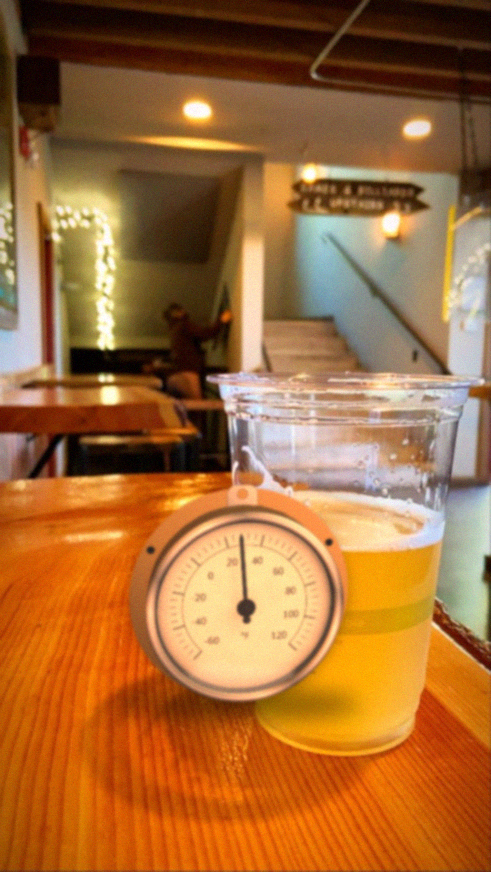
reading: {"value": 28, "unit": "°F"}
